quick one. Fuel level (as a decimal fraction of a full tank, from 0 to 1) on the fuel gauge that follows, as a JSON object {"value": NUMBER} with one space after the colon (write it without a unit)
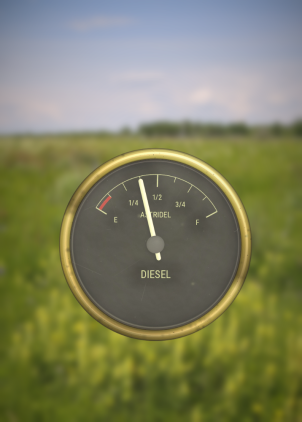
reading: {"value": 0.375}
